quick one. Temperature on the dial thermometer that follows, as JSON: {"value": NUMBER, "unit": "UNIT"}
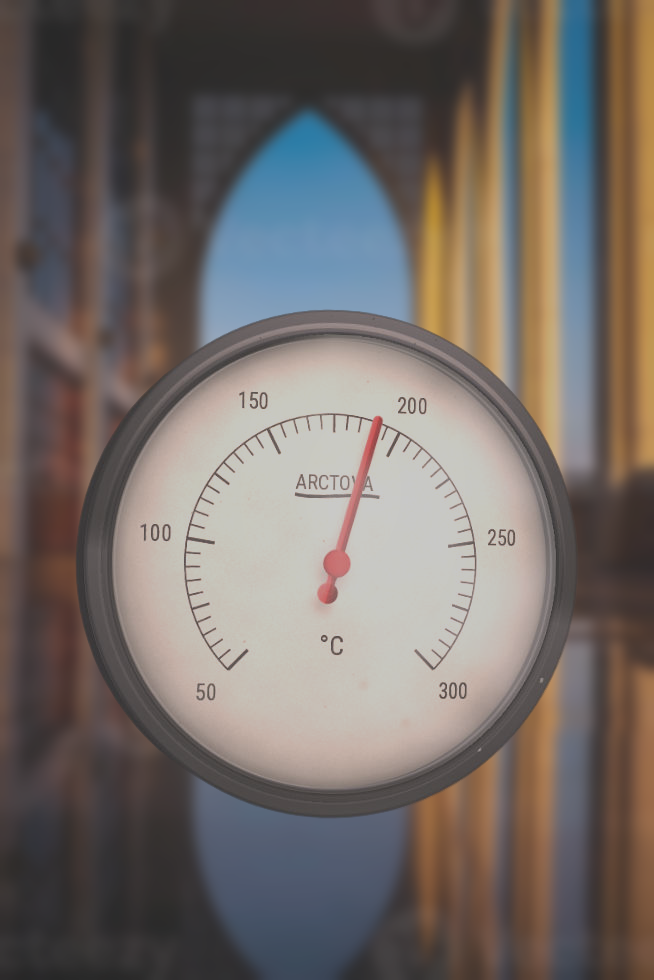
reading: {"value": 190, "unit": "°C"}
